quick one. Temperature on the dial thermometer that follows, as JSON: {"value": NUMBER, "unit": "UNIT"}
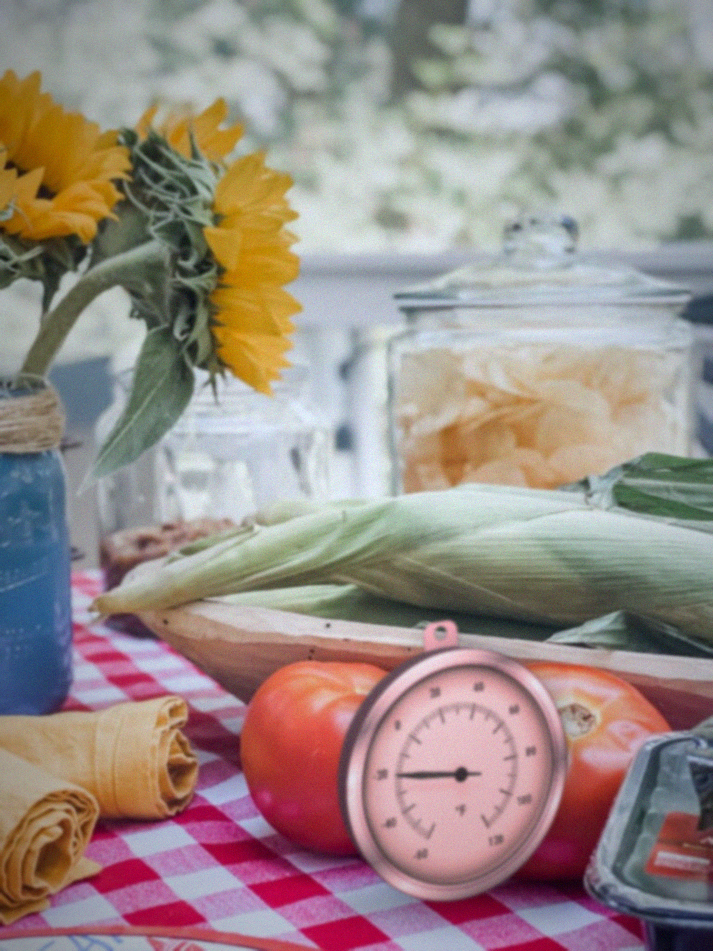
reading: {"value": -20, "unit": "°F"}
